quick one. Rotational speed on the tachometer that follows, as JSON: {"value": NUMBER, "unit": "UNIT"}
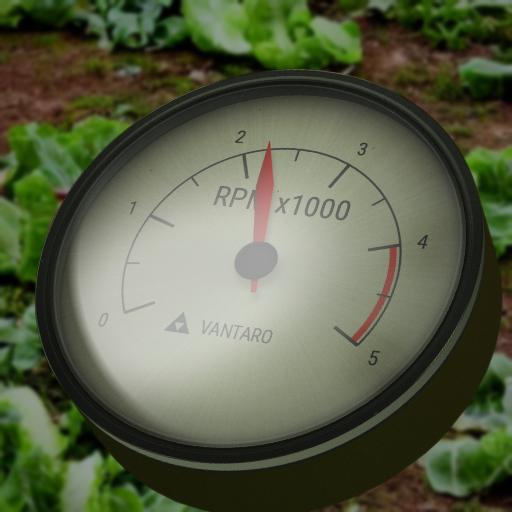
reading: {"value": 2250, "unit": "rpm"}
